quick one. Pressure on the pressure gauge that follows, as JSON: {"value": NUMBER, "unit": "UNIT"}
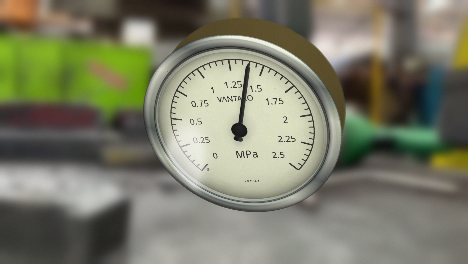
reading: {"value": 1.4, "unit": "MPa"}
